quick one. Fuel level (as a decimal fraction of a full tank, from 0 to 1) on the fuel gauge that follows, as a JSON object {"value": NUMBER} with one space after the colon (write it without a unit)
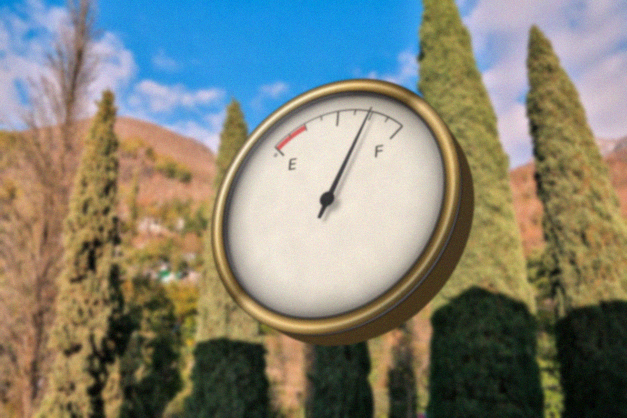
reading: {"value": 0.75}
